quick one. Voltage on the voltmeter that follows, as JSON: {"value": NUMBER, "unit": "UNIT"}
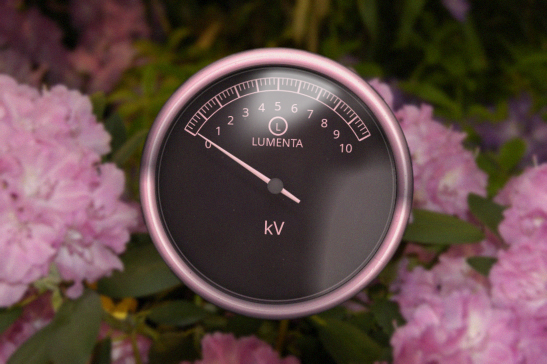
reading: {"value": 0.2, "unit": "kV"}
